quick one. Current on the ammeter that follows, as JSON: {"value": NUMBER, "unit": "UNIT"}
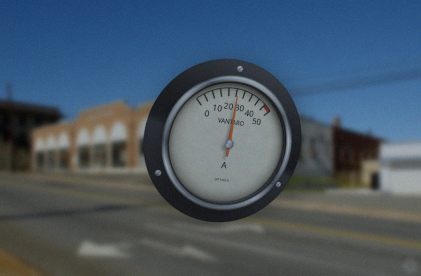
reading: {"value": 25, "unit": "A"}
